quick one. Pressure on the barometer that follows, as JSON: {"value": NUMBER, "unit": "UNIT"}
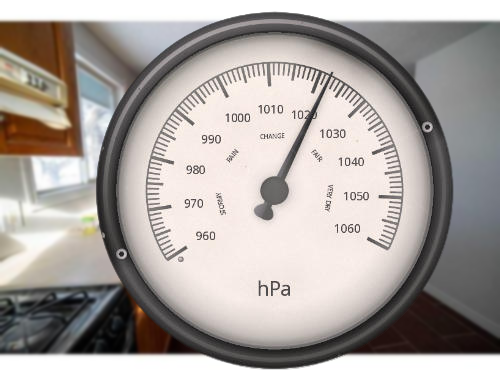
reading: {"value": 1022, "unit": "hPa"}
